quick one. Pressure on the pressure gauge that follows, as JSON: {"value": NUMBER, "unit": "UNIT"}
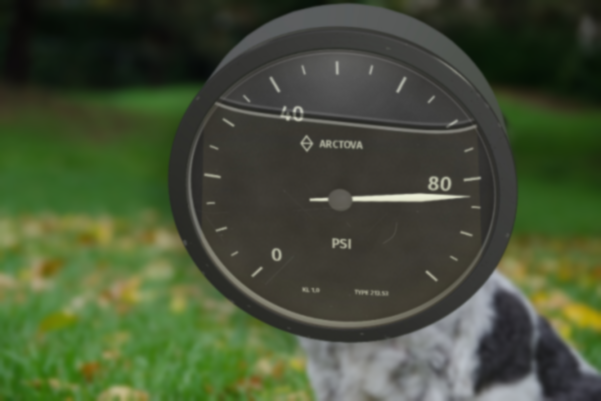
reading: {"value": 82.5, "unit": "psi"}
